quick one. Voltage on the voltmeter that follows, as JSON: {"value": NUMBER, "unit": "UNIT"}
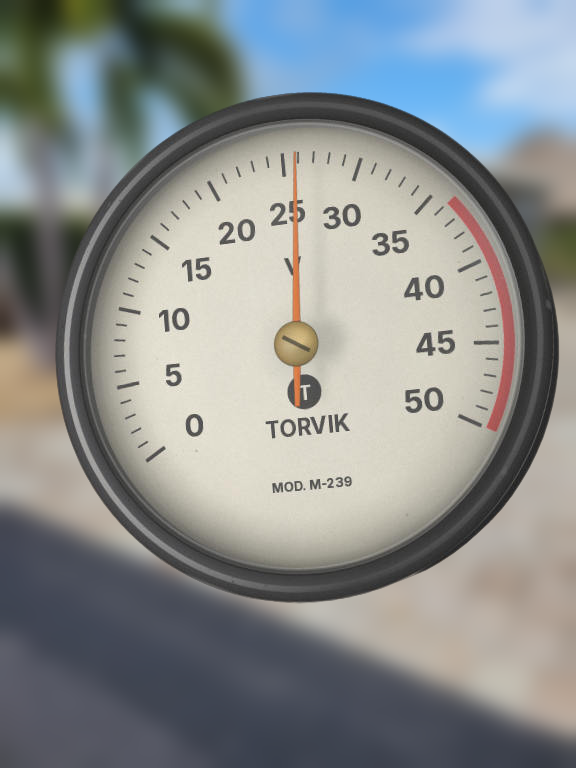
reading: {"value": 26, "unit": "V"}
